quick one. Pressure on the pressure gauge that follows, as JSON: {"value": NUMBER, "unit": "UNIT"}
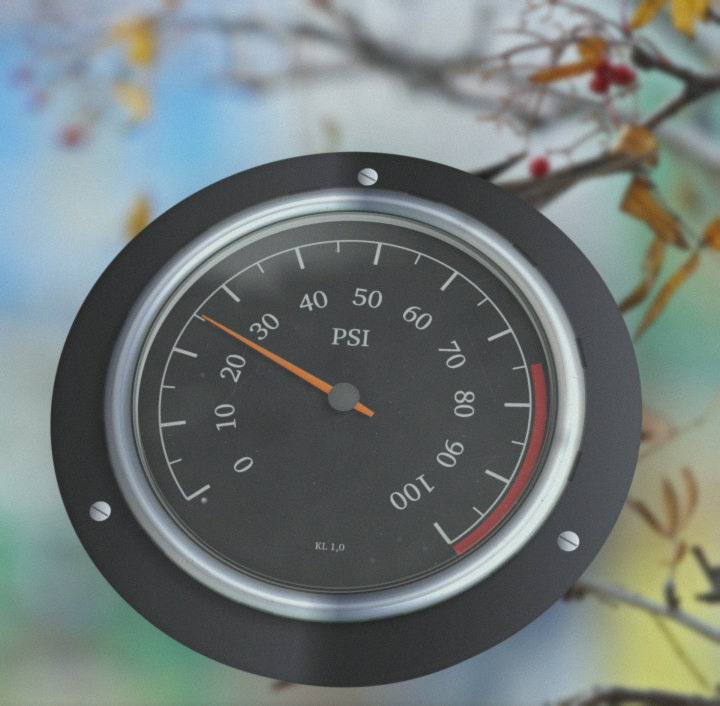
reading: {"value": 25, "unit": "psi"}
